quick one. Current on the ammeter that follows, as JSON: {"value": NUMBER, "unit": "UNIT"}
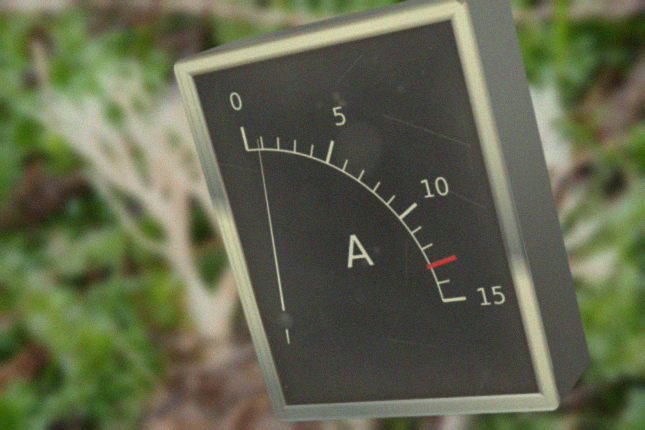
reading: {"value": 1, "unit": "A"}
